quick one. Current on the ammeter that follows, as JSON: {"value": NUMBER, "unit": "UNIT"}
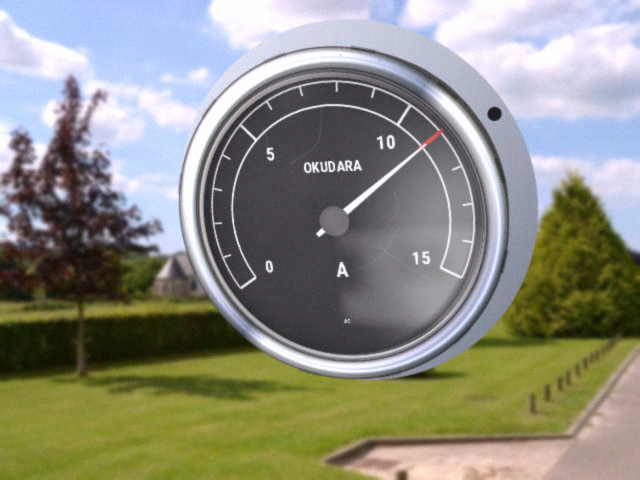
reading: {"value": 11, "unit": "A"}
